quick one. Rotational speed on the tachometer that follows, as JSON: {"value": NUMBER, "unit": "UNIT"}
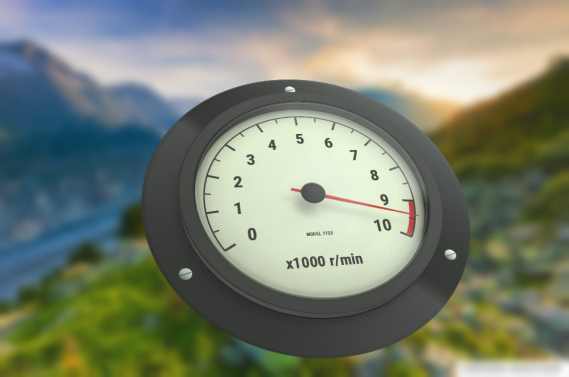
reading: {"value": 9500, "unit": "rpm"}
